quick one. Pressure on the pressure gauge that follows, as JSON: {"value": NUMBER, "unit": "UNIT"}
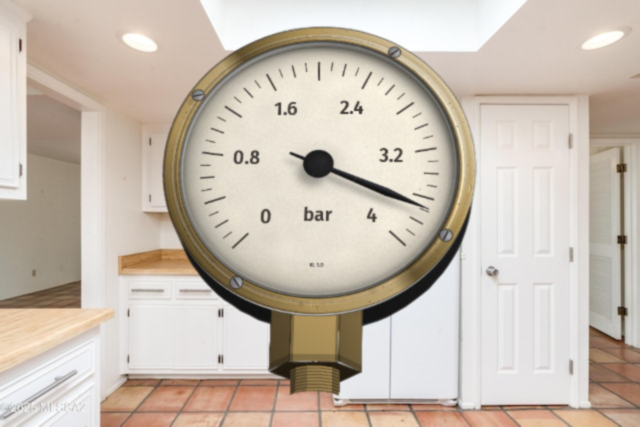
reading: {"value": 3.7, "unit": "bar"}
